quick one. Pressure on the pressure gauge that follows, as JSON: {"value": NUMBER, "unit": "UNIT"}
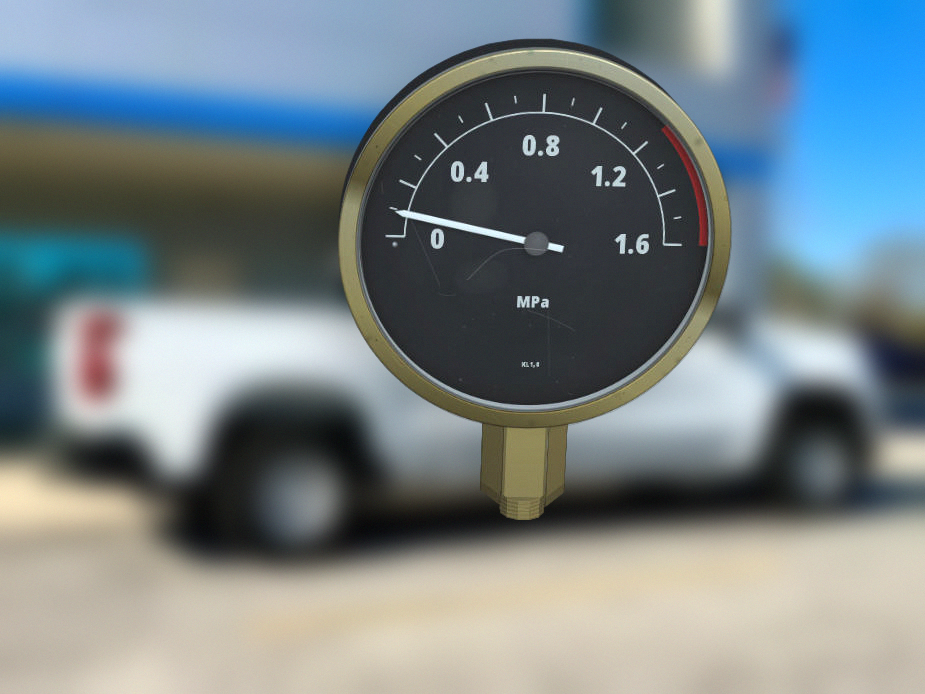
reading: {"value": 0.1, "unit": "MPa"}
